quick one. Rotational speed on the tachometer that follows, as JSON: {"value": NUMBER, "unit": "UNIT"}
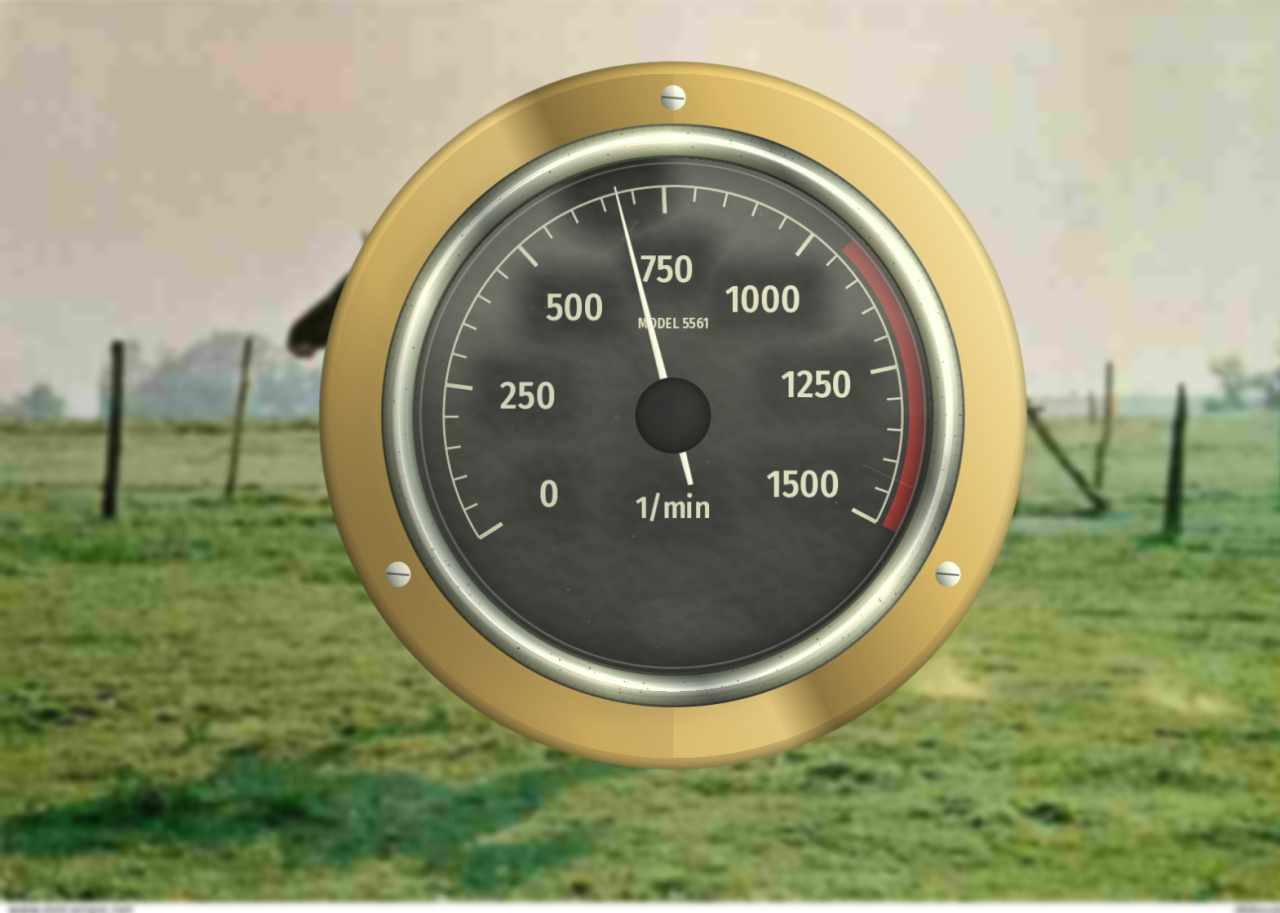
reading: {"value": 675, "unit": "rpm"}
